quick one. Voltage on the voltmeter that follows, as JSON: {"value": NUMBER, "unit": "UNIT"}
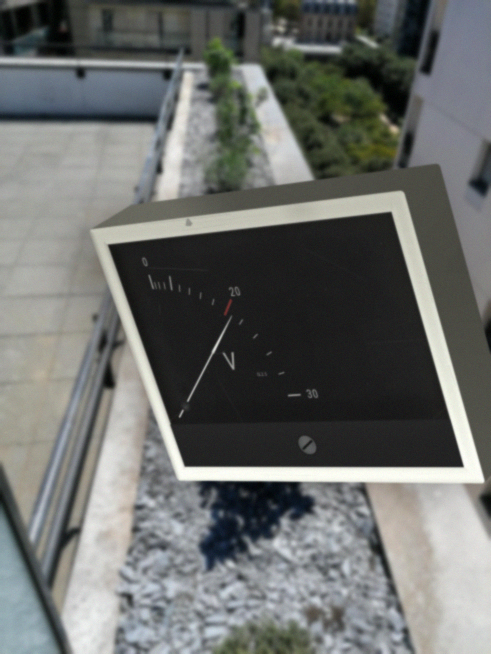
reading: {"value": 21, "unit": "V"}
